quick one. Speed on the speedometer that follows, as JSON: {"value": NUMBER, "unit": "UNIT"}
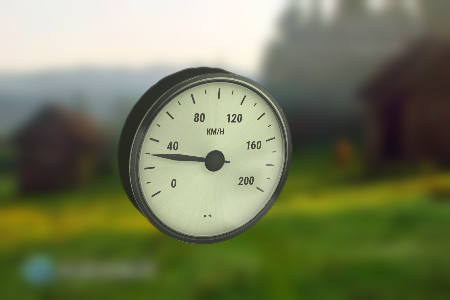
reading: {"value": 30, "unit": "km/h"}
